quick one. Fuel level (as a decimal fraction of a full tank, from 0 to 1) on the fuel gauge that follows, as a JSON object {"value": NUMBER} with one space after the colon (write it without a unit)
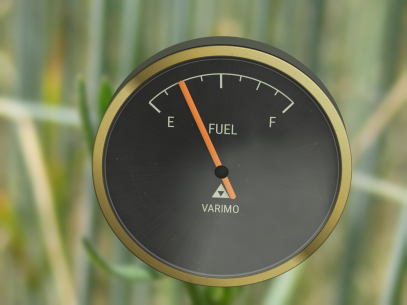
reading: {"value": 0.25}
